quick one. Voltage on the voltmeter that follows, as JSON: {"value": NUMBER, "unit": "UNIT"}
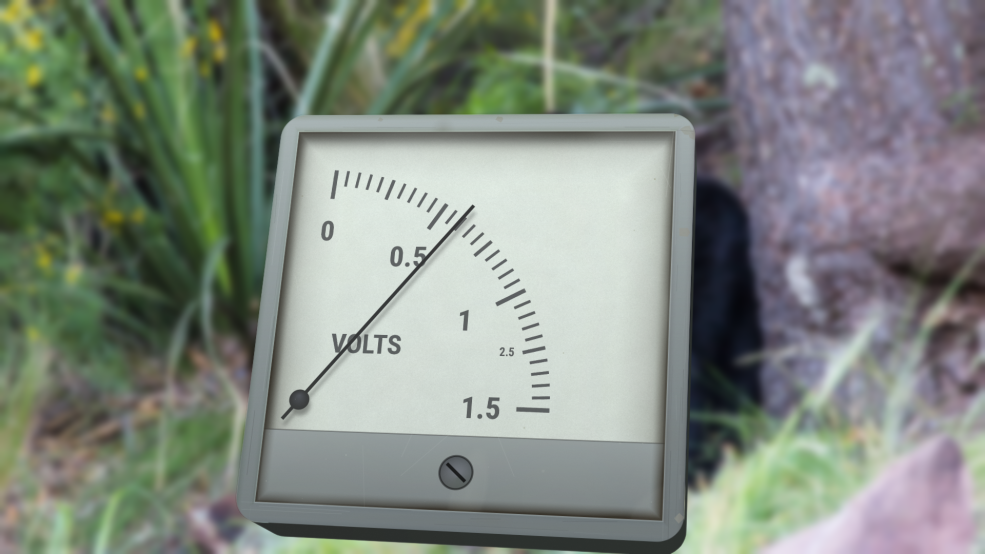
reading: {"value": 0.6, "unit": "V"}
